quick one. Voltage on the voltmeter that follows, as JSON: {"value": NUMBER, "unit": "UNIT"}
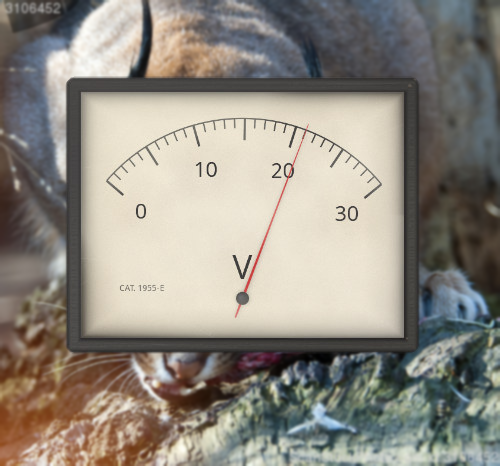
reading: {"value": 21, "unit": "V"}
